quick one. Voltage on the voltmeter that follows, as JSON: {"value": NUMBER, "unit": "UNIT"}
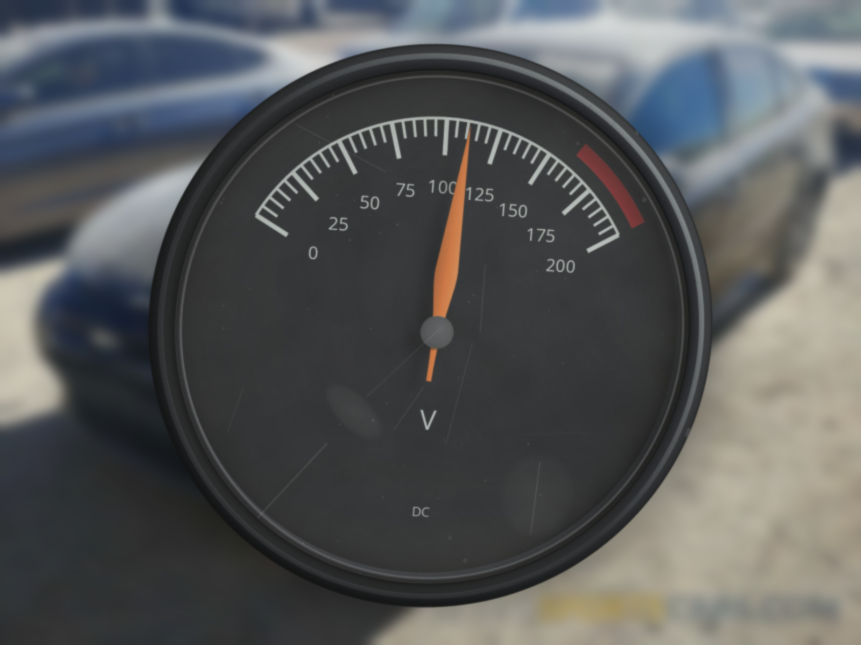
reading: {"value": 110, "unit": "V"}
